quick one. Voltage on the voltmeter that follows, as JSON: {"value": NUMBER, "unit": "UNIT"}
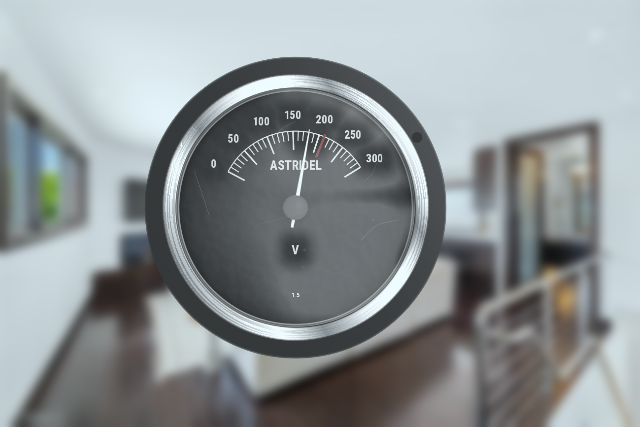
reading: {"value": 180, "unit": "V"}
